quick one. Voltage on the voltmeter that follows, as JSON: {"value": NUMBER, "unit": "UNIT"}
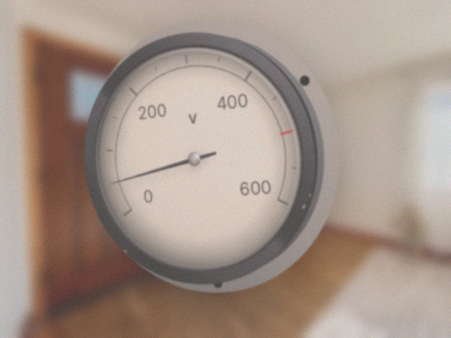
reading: {"value": 50, "unit": "V"}
